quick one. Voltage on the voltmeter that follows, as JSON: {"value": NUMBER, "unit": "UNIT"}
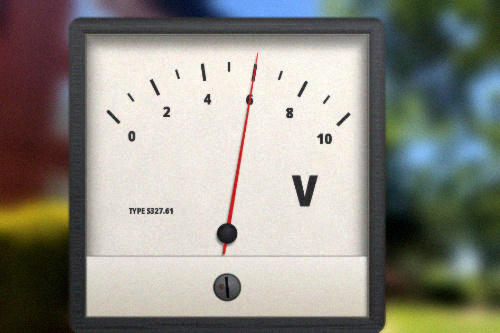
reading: {"value": 6, "unit": "V"}
